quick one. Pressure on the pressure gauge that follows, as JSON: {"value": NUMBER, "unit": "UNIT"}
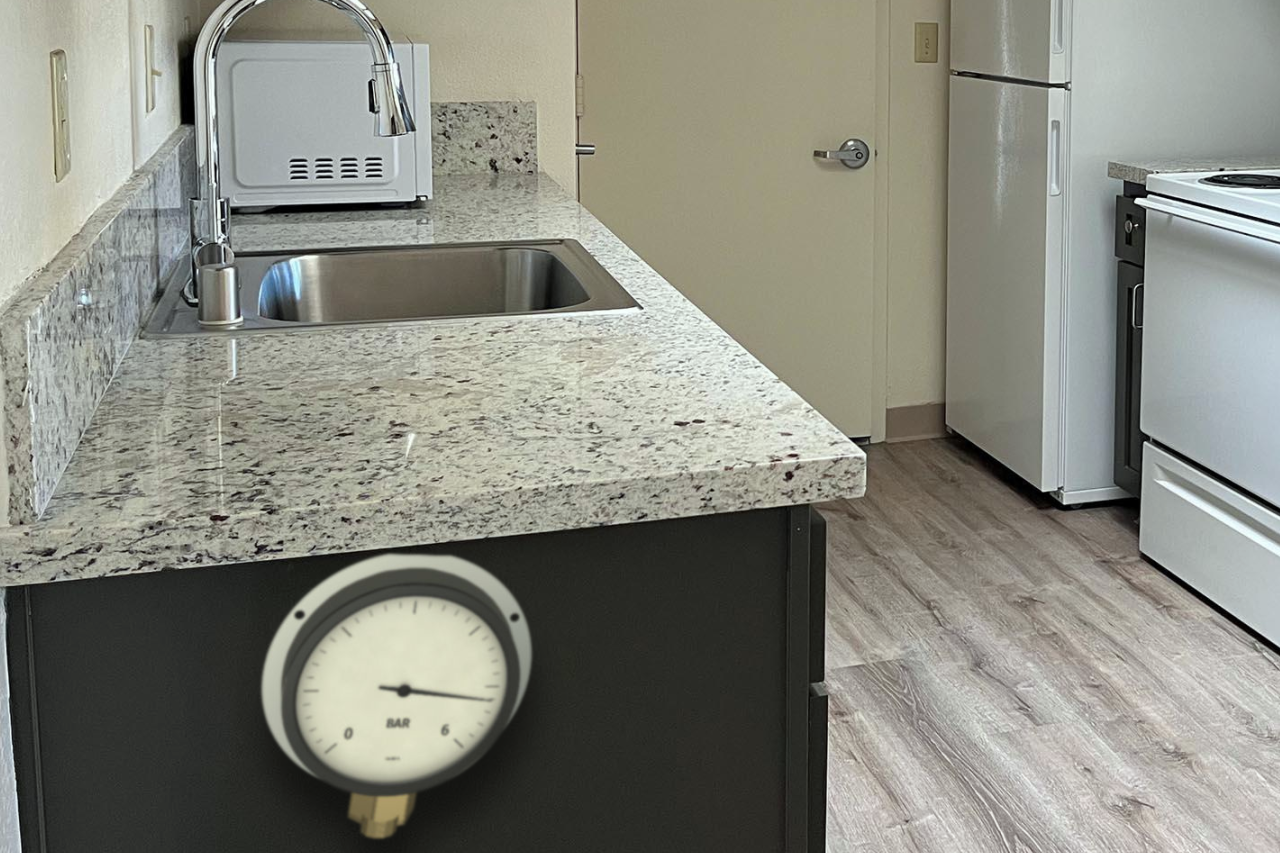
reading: {"value": 5.2, "unit": "bar"}
